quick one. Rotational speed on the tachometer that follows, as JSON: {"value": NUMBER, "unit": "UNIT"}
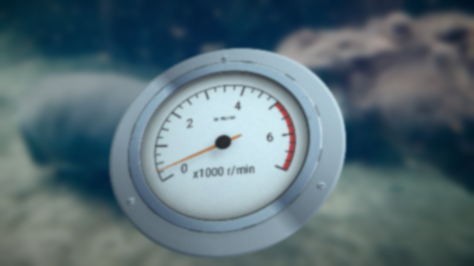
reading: {"value": 250, "unit": "rpm"}
